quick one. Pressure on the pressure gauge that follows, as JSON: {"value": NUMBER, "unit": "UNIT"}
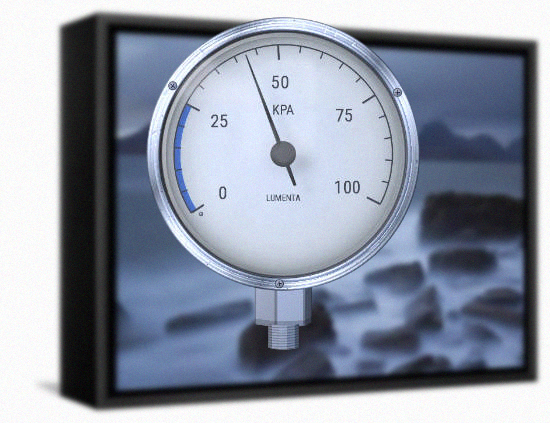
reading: {"value": 42.5, "unit": "kPa"}
